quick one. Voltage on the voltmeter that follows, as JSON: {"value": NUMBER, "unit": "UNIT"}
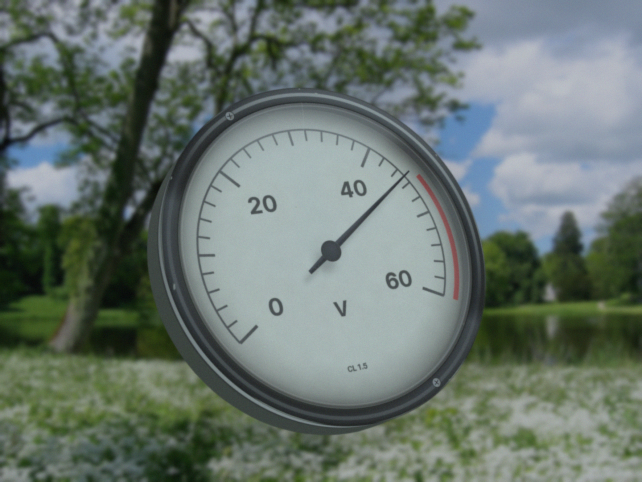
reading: {"value": 45, "unit": "V"}
